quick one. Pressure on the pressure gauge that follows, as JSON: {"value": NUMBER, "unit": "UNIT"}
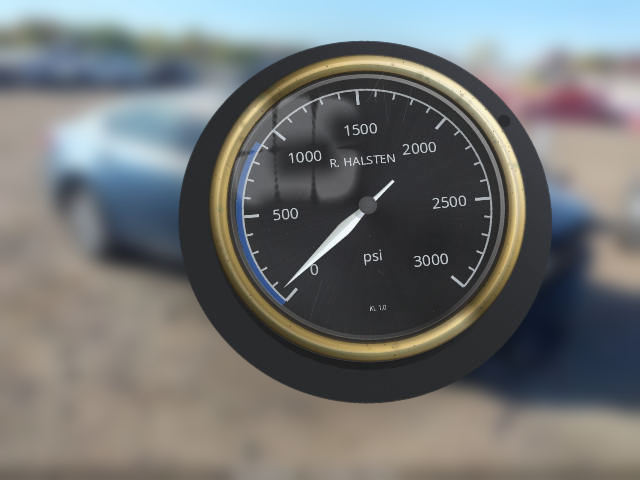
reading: {"value": 50, "unit": "psi"}
